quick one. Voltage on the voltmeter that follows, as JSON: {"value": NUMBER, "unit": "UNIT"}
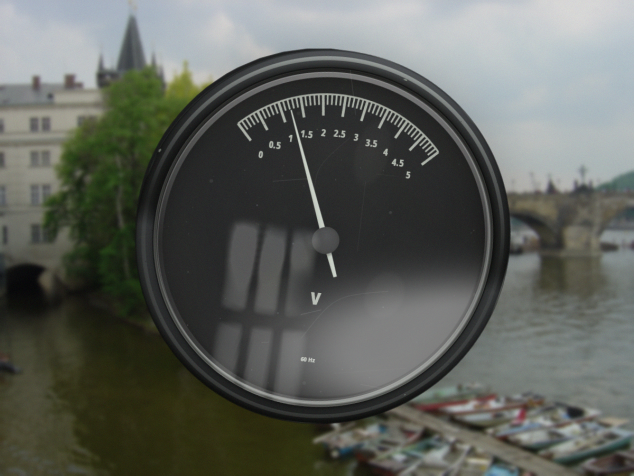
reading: {"value": 1.2, "unit": "V"}
